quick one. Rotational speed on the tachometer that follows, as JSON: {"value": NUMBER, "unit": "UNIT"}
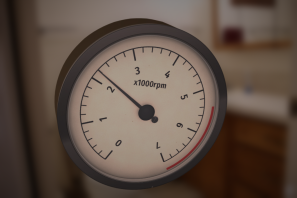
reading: {"value": 2200, "unit": "rpm"}
